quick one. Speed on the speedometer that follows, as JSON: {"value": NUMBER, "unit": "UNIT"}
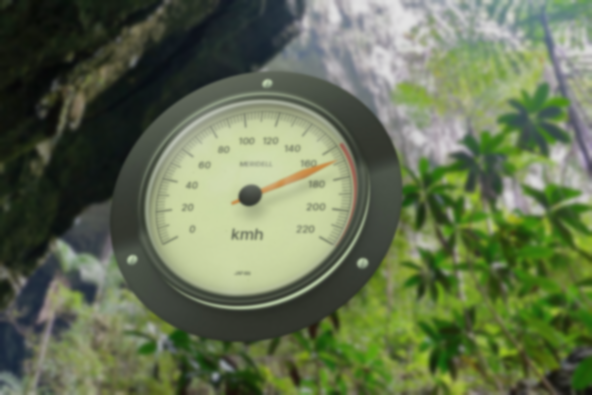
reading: {"value": 170, "unit": "km/h"}
